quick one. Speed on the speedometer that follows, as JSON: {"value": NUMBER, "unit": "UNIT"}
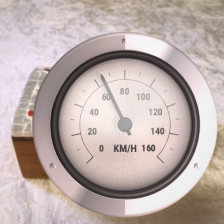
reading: {"value": 65, "unit": "km/h"}
